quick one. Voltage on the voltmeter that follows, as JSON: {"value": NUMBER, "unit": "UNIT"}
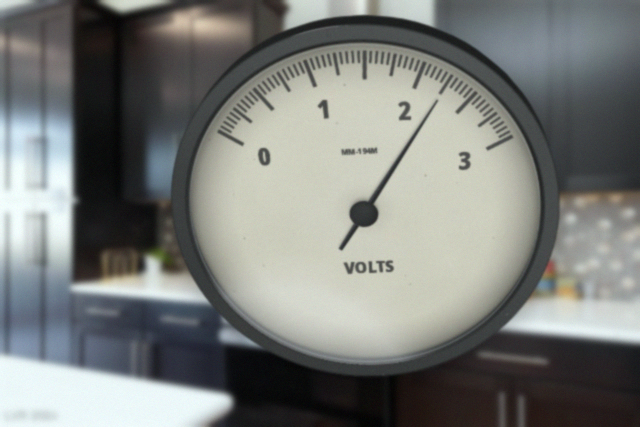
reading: {"value": 2.25, "unit": "V"}
